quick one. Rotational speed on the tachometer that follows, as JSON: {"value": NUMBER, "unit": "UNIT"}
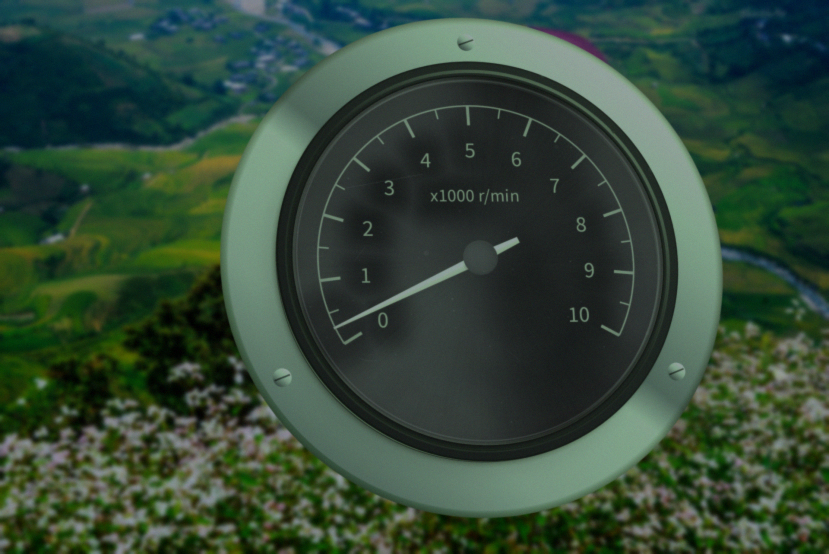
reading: {"value": 250, "unit": "rpm"}
